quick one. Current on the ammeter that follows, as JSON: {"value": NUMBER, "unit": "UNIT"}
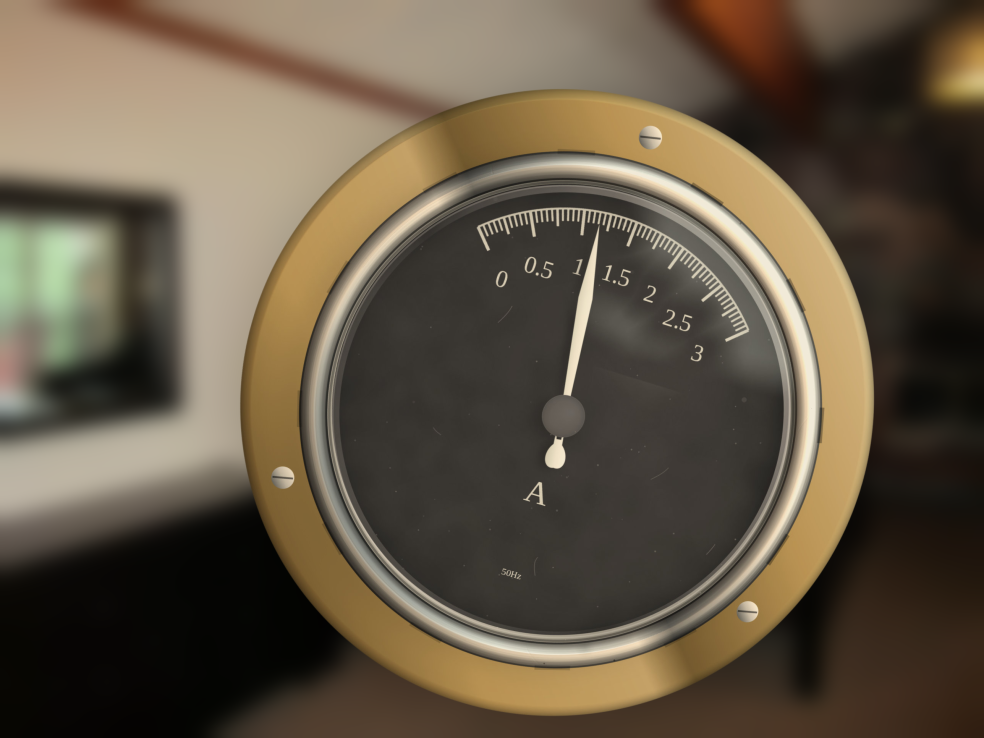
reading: {"value": 1.15, "unit": "A"}
